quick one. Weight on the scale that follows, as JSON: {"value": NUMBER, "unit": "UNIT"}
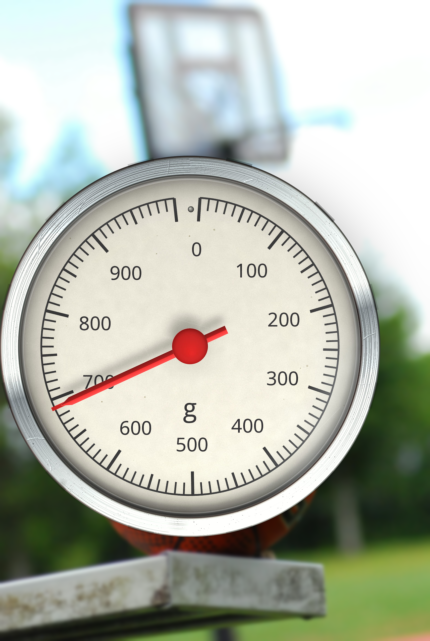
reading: {"value": 690, "unit": "g"}
